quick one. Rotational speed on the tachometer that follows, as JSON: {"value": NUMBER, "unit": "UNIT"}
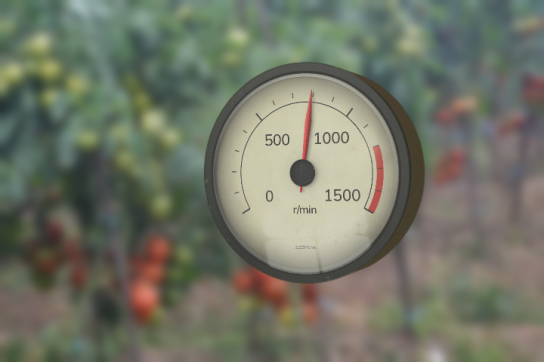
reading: {"value": 800, "unit": "rpm"}
